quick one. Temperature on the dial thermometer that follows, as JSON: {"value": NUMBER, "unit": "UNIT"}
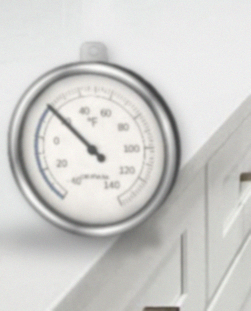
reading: {"value": 20, "unit": "°F"}
